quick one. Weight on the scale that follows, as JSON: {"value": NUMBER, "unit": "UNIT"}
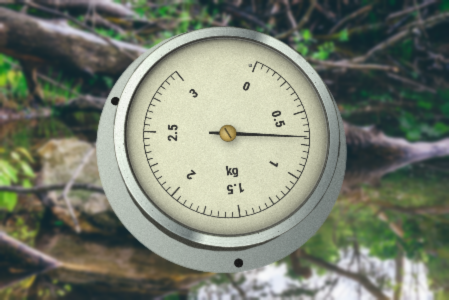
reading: {"value": 0.7, "unit": "kg"}
